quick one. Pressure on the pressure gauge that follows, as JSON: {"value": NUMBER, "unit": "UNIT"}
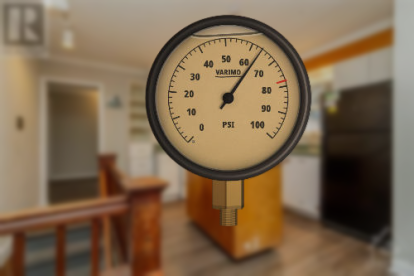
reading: {"value": 64, "unit": "psi"}
